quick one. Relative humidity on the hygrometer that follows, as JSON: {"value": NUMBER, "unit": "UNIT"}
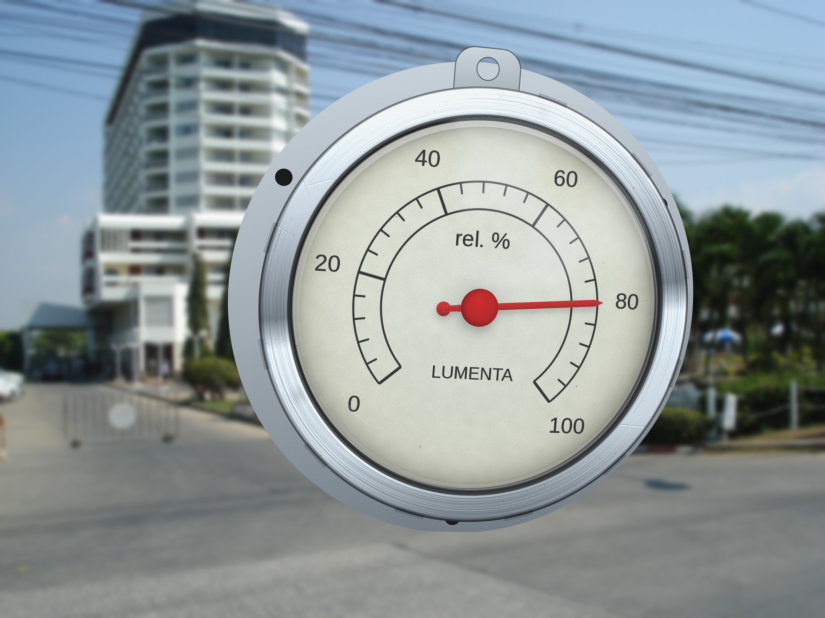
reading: {"value": 80, "unit": "%"}
